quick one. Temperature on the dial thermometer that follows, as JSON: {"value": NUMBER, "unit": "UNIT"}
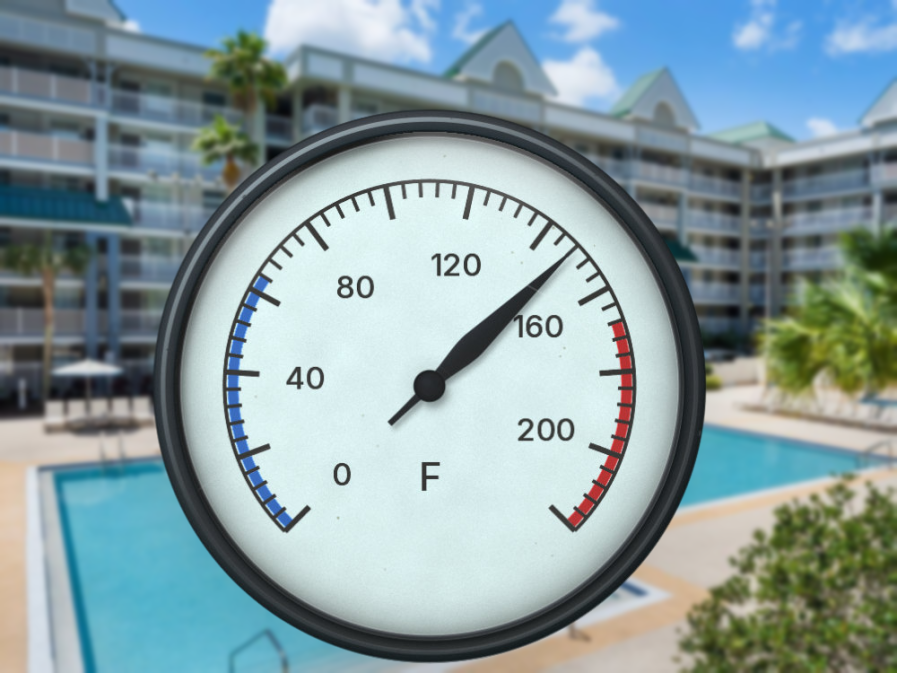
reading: {"value": 148, "unit": "°F"}
